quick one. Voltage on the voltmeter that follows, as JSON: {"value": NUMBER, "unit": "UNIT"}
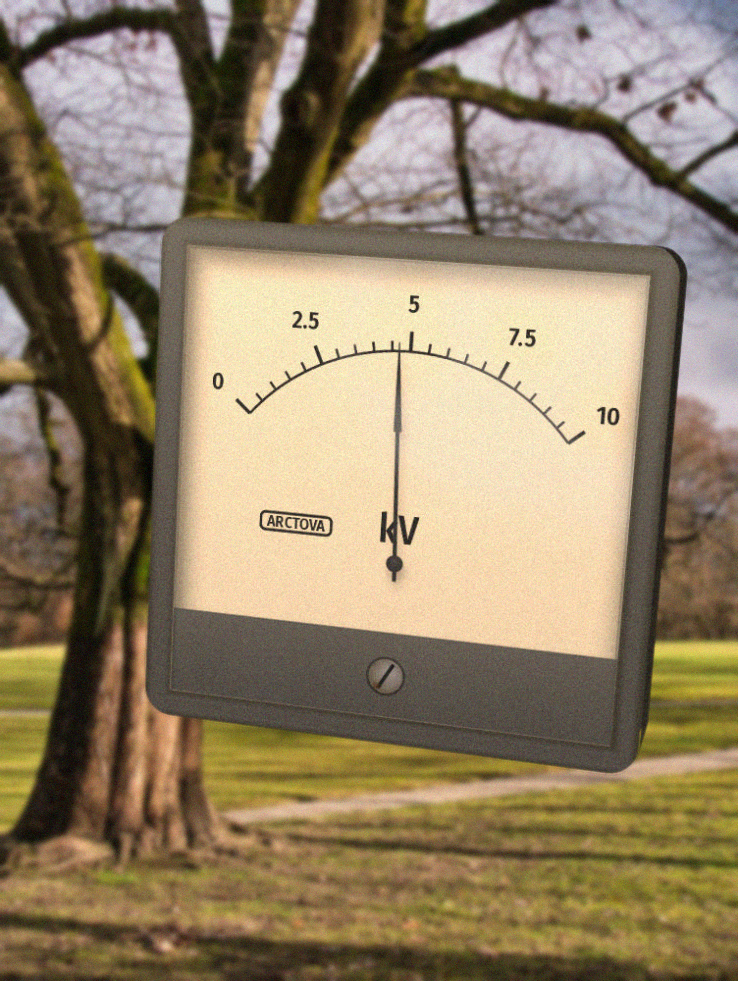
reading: {"value": 4.75, "unit": "kV"}
